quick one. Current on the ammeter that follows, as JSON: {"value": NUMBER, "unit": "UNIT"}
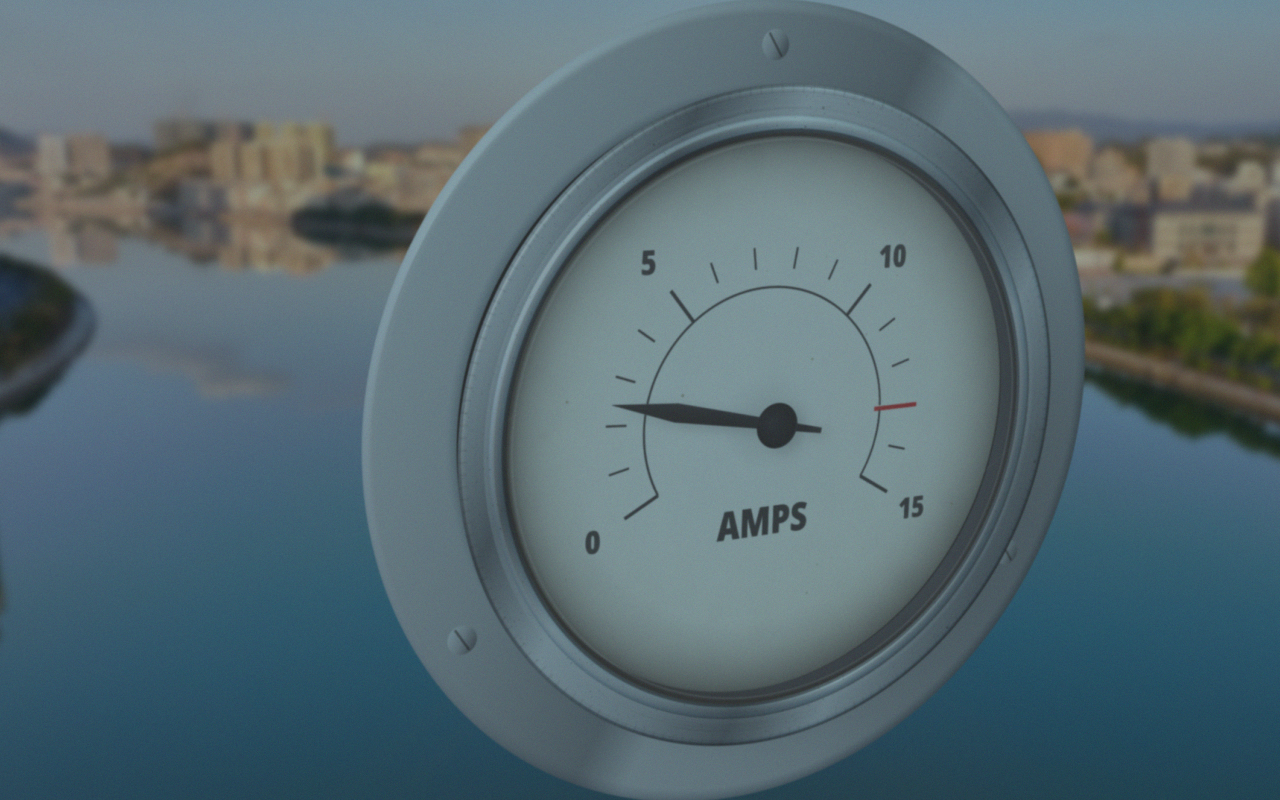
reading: {"value": 2.5, "unit": "A"}
